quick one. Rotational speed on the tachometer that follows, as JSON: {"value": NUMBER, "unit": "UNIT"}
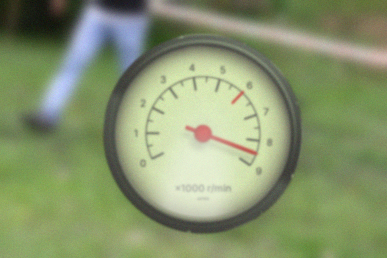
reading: {"value": 8500, "unit": "rpm"}
